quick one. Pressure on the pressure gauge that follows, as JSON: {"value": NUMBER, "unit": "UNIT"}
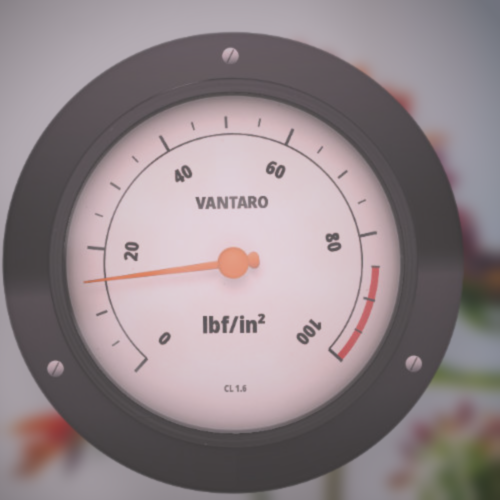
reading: {"value": 15, "unit": "psi"}
